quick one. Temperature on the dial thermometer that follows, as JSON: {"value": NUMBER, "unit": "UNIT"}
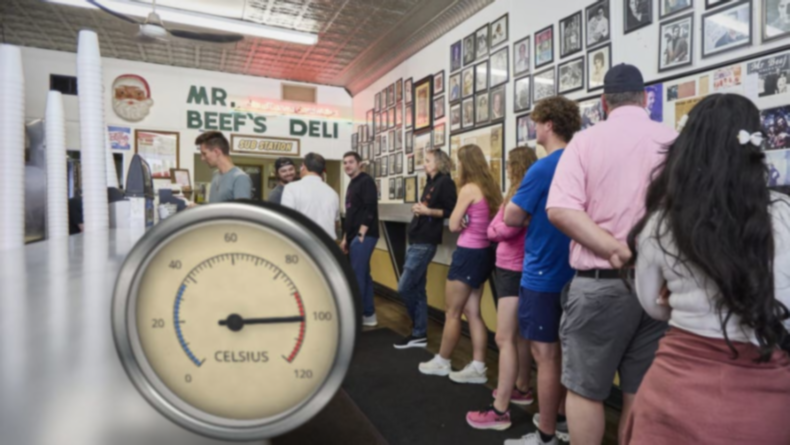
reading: {"value": 100, "unit": "°C"}
